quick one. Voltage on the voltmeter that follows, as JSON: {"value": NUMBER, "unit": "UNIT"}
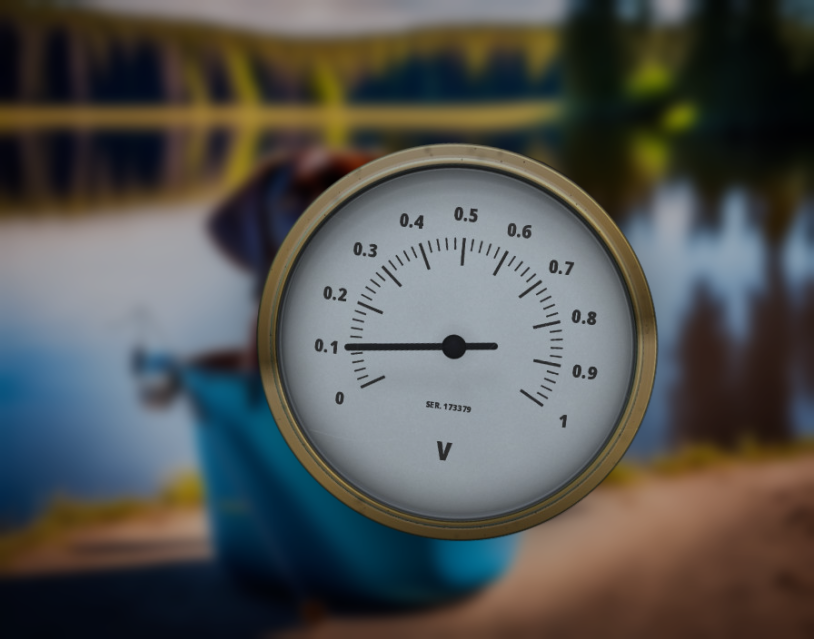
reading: {"value": 0.1, "unit": "V"}
